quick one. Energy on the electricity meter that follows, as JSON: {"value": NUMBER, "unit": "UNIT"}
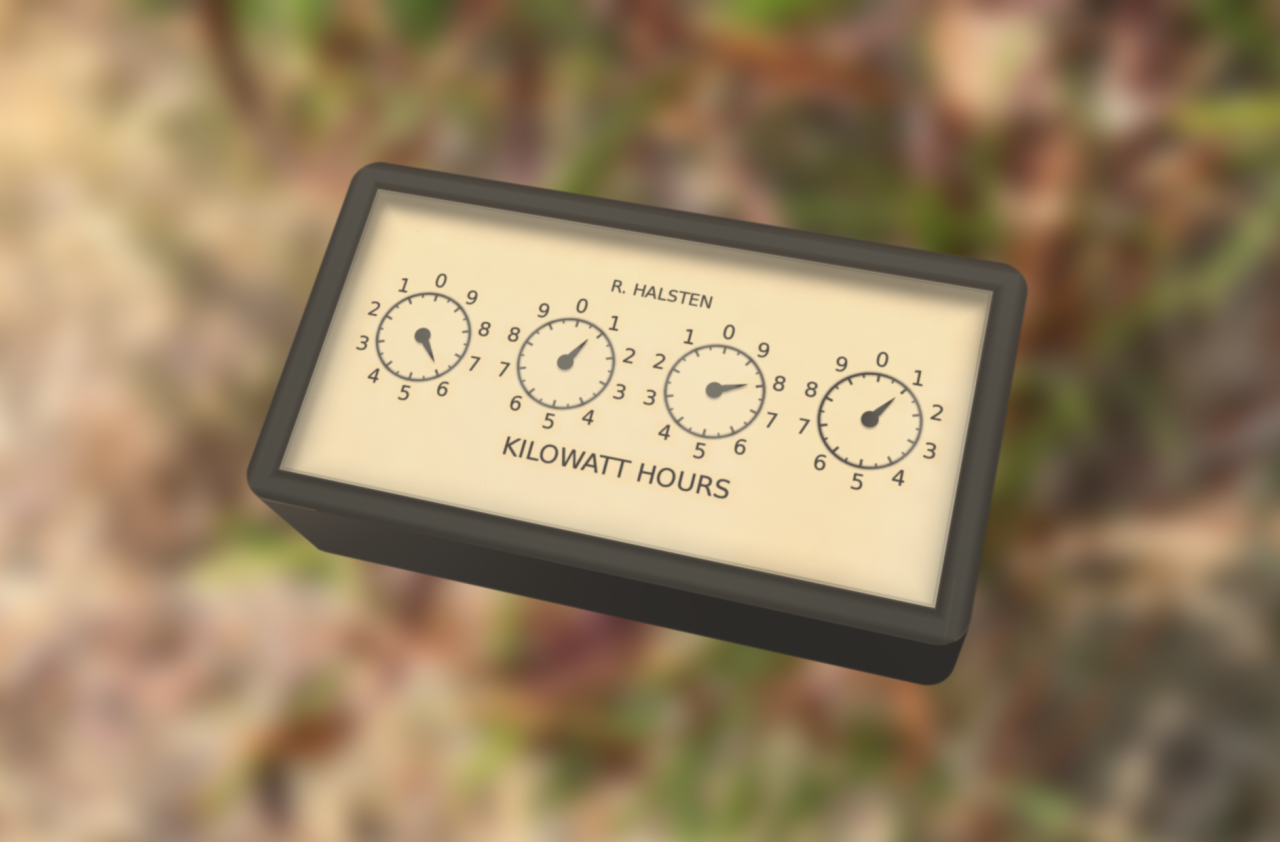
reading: {"value": 6081, "unit": "kWh"}
